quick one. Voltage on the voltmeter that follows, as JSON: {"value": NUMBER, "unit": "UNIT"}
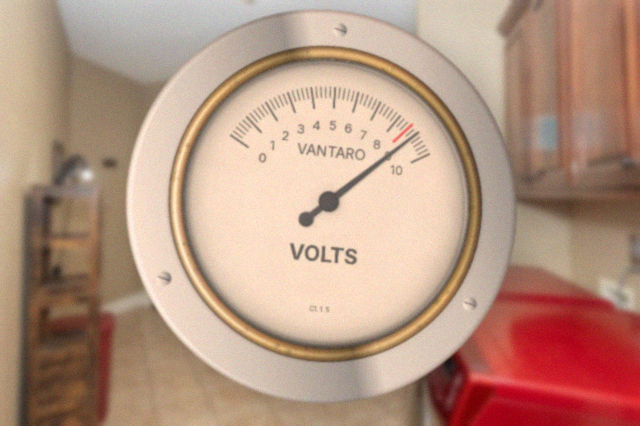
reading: {"value": 9, "unit": "V"}
